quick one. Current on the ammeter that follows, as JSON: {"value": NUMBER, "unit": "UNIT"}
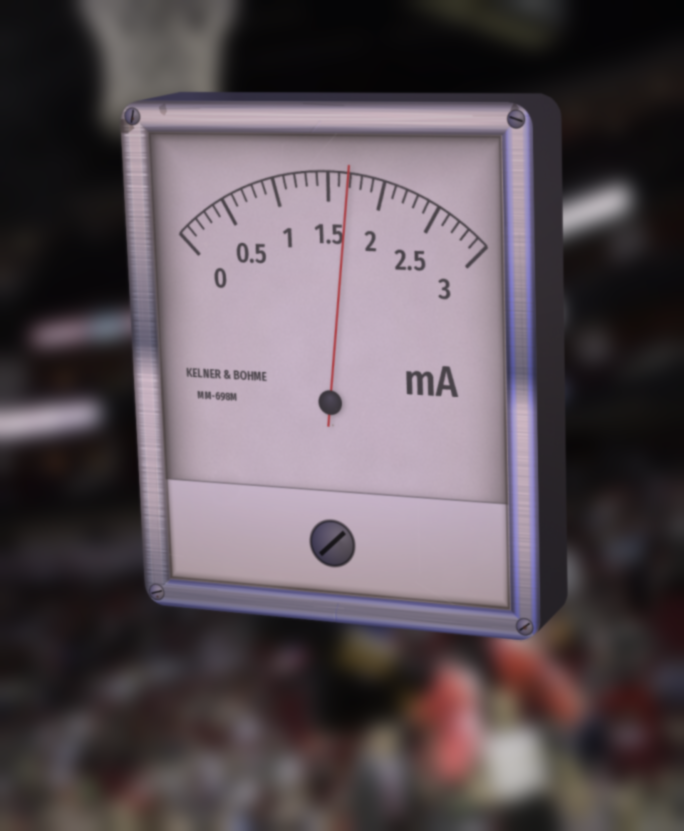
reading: {"value": 1.7, "unit": "mA"}
